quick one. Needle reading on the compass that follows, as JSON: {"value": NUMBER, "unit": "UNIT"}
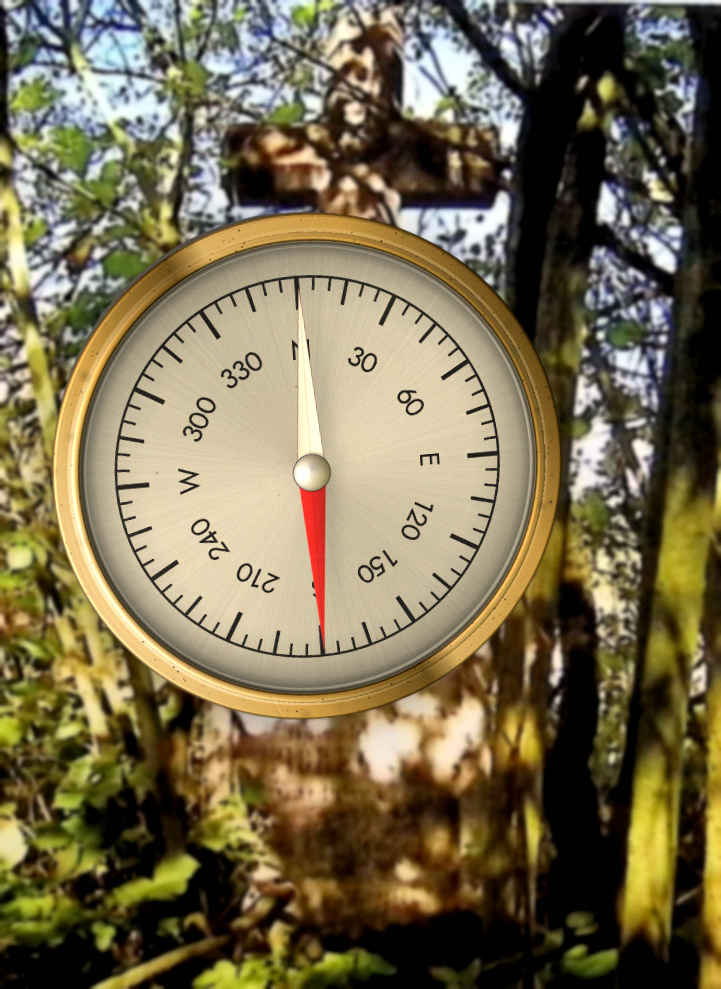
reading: {"value": 180, "unit": "°"}
